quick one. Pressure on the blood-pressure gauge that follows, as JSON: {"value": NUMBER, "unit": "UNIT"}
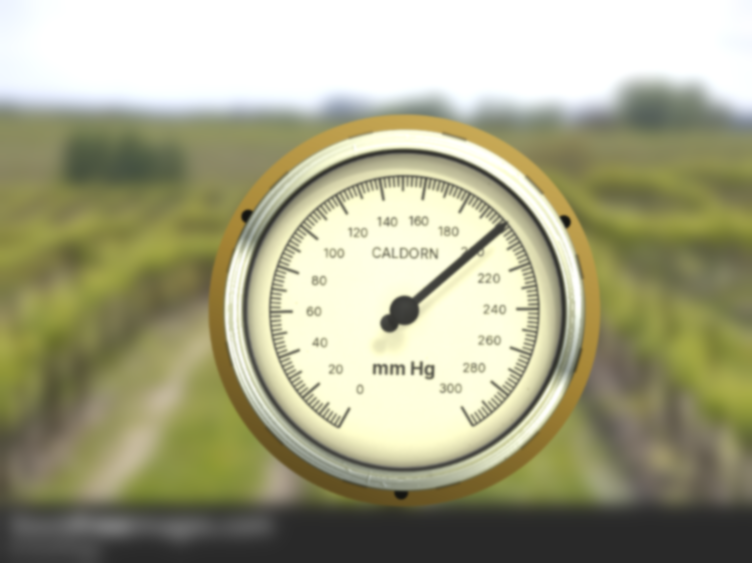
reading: {"value": 200, "unit": "mmHg"}
